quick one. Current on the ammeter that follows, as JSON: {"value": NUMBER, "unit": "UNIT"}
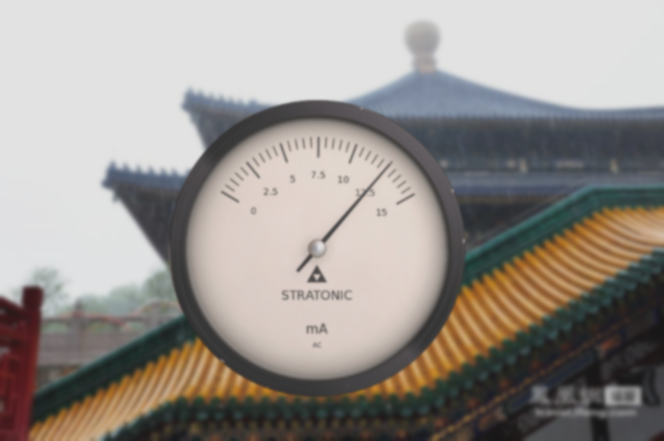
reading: {"value": 12.5, "unit": "mA"}
